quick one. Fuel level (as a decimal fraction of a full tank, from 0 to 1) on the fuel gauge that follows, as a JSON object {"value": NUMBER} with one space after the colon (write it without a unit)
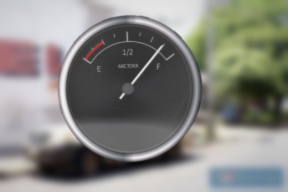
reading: {"value": 0.875}
